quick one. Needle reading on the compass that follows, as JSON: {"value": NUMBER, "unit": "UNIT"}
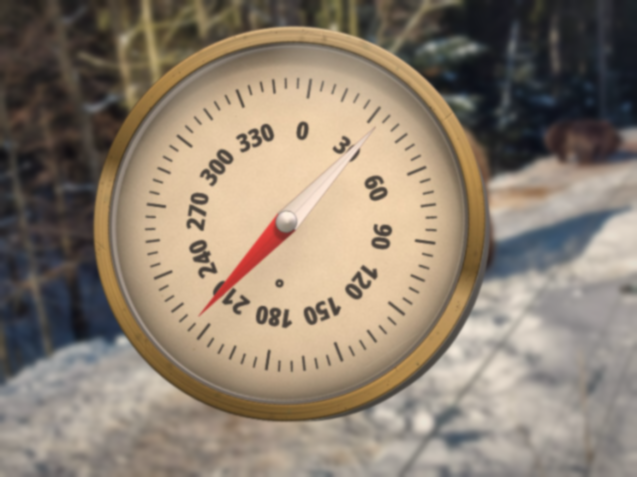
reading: {"value": 215, "unit": "°"}
